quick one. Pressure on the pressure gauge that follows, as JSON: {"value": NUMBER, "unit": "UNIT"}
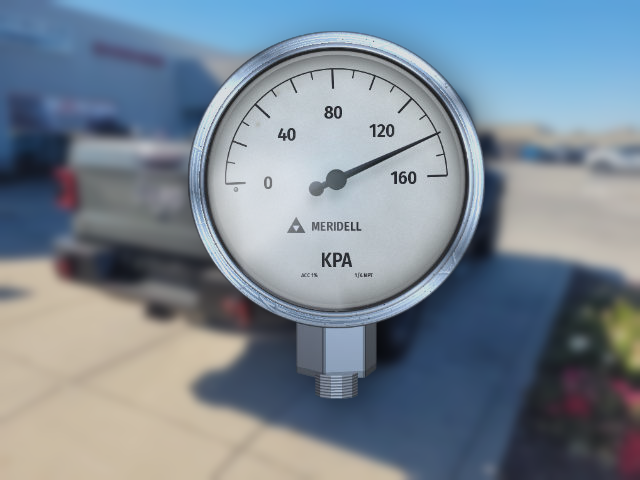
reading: {"value": 140, "unit": "kPa"}
